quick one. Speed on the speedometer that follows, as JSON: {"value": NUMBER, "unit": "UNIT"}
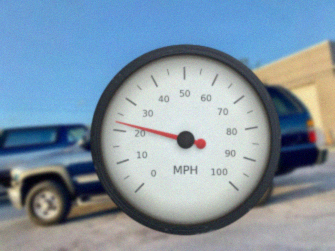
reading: {"value": 22.5, "unit": "mph"}
